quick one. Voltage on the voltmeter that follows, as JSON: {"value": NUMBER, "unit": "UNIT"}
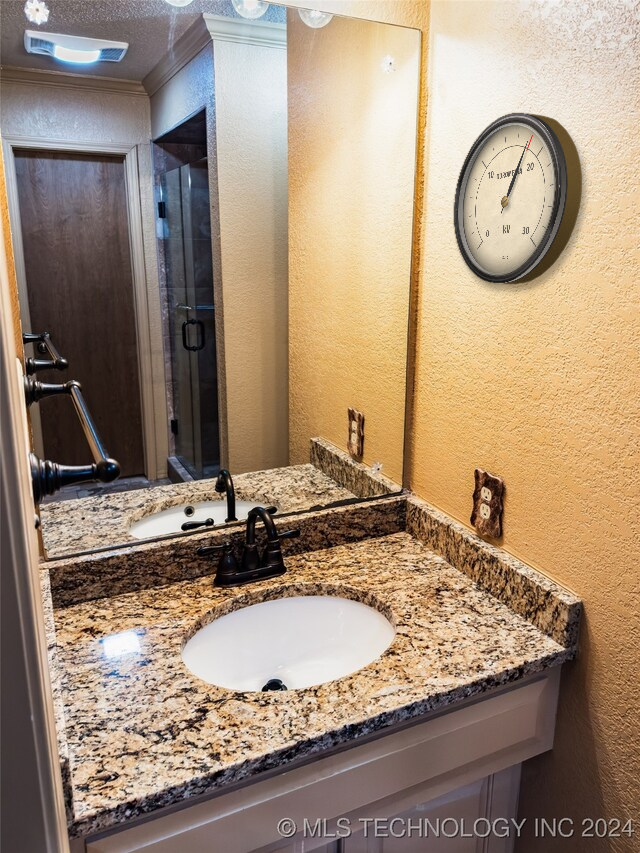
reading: {"value": 18, "unit": "kV"}
